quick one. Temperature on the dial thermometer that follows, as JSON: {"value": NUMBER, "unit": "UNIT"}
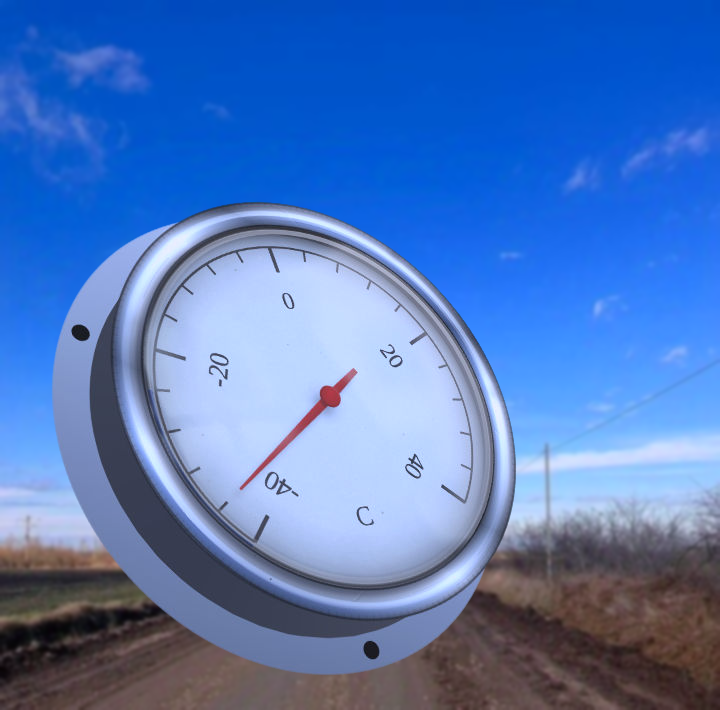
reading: {"value": -36, "unit": "°C"}
